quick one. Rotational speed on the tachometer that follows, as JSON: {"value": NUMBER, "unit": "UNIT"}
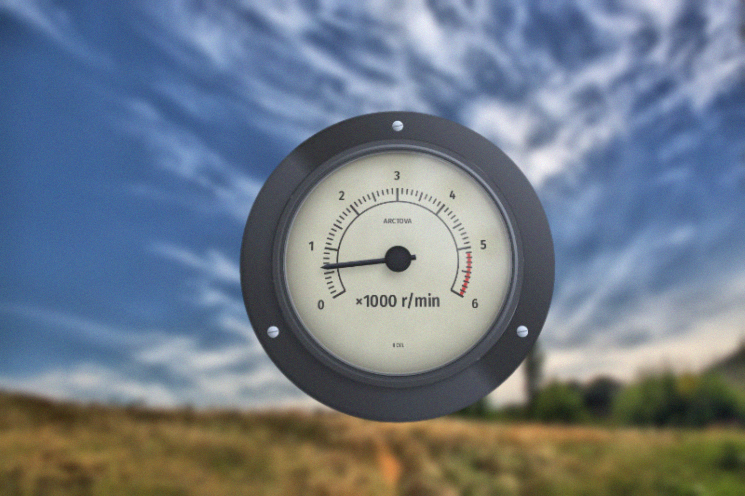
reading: {"value": 600, "unit": "rpm"}
